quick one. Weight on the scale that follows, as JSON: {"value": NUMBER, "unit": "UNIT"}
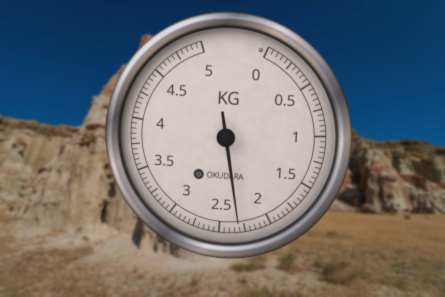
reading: {"value": 2.3, "unit": "kg"}
